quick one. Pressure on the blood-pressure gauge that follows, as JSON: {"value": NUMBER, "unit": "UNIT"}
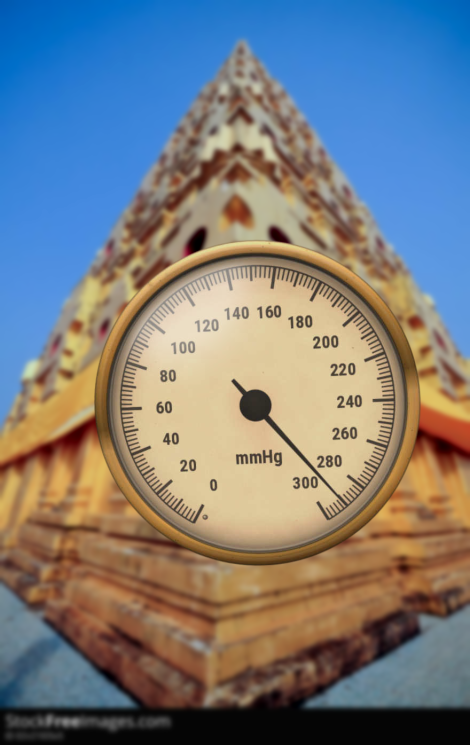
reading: {"value": 290, "unit": "mmHg"}
